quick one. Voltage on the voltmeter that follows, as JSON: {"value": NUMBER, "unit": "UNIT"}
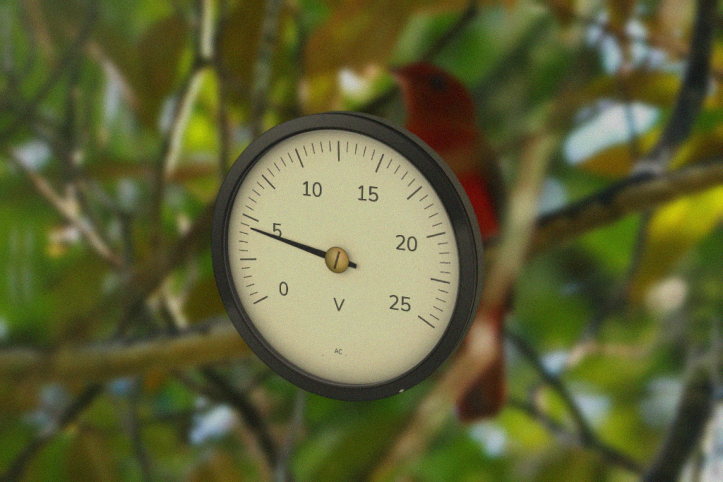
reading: {"value": 4.5, "unit": "V"}
